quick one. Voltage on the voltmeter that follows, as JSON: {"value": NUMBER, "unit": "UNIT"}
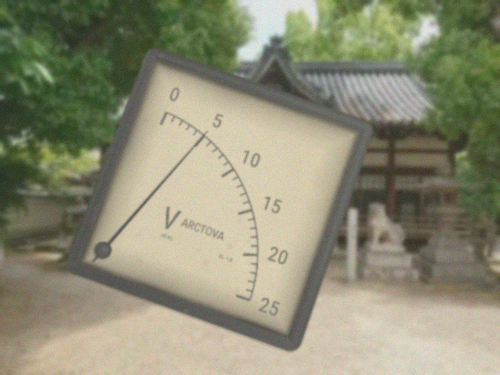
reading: {"value": 5, "unit": "V"}
